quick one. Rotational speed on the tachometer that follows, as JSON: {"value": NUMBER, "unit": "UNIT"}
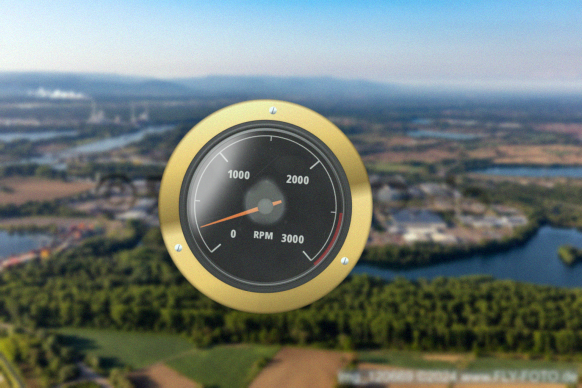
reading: {"value": 250, "unit": "rpm"}
